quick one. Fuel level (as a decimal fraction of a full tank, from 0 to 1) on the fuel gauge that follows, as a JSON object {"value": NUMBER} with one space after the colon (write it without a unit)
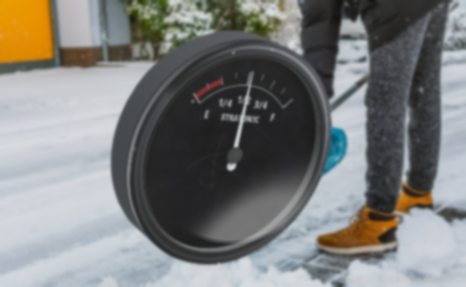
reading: {"value": 0.5}
